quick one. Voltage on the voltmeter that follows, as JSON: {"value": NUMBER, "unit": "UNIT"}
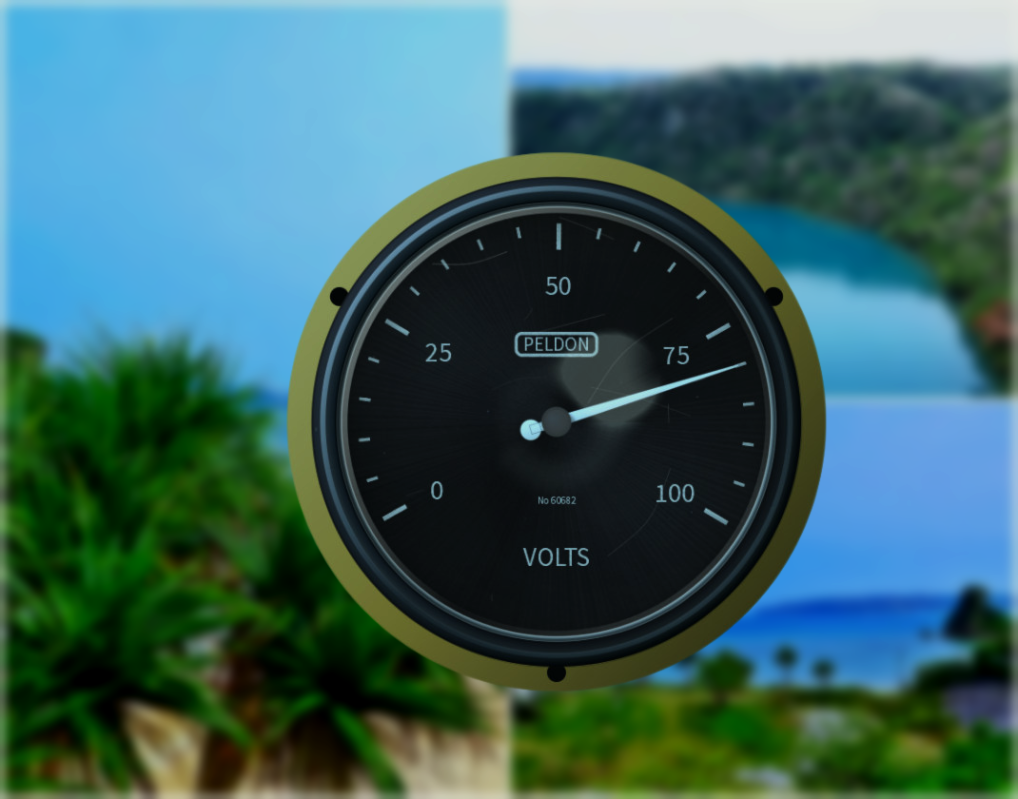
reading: {"value": 80, "unit": "V"}
